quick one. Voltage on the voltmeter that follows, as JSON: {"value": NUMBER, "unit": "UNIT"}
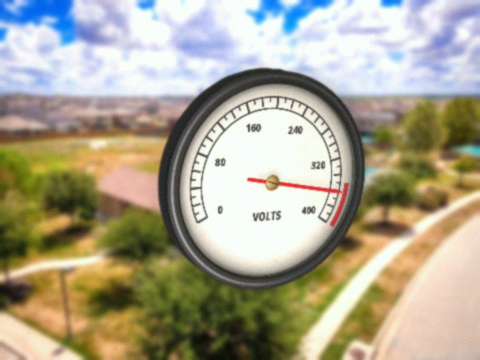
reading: {"value": 360, "unit": "V"}
